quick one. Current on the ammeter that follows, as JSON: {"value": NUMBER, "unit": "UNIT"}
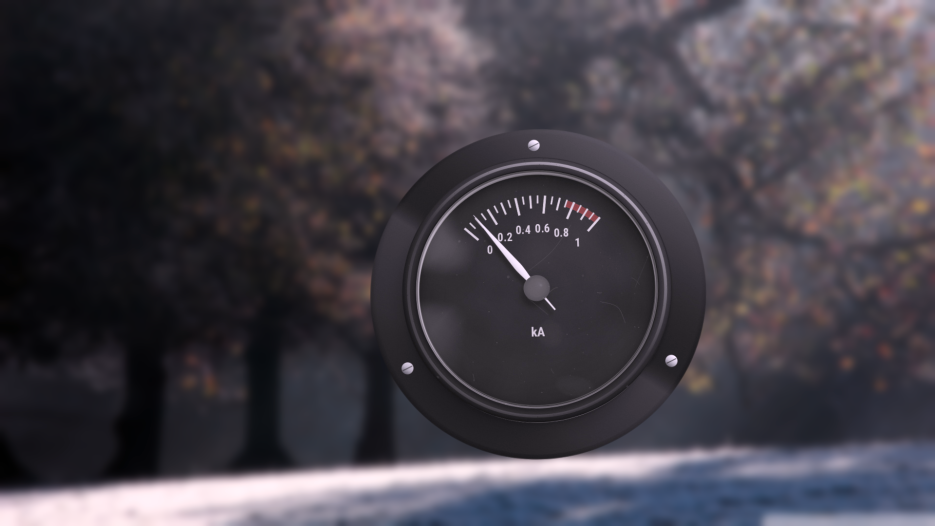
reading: {"value": 0.1, "unit": "kA"}
